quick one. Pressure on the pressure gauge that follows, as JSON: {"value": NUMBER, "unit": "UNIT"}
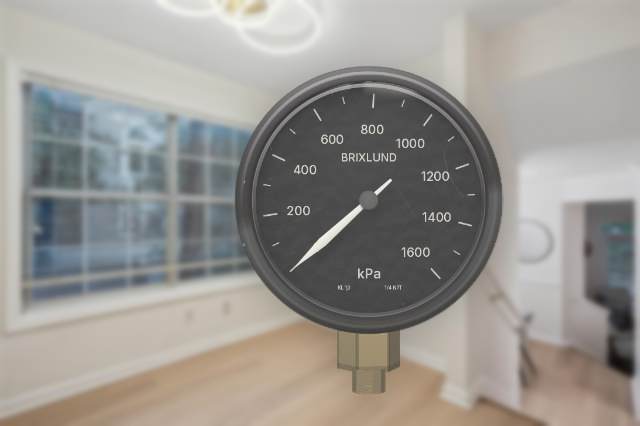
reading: {"value": 0, "unit": "kPa"}
